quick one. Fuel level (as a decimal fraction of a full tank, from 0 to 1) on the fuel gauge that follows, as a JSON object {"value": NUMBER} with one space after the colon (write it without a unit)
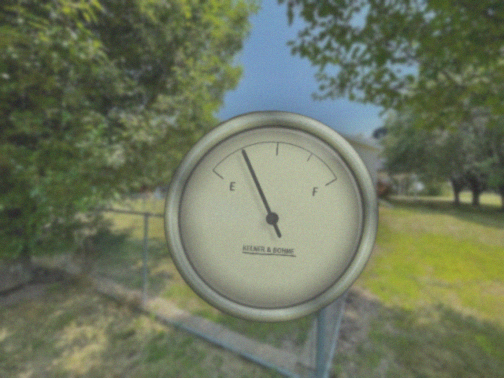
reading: {"value": 0.25}
